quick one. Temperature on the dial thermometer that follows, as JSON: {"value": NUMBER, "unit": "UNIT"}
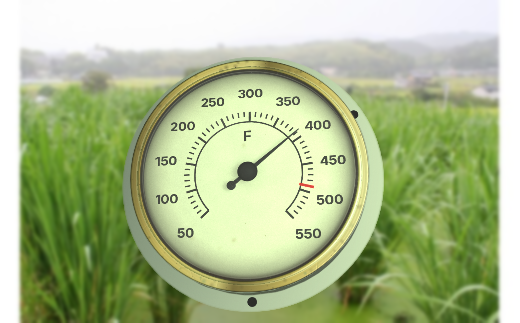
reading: {"value": 390, "unit": "°F"}
